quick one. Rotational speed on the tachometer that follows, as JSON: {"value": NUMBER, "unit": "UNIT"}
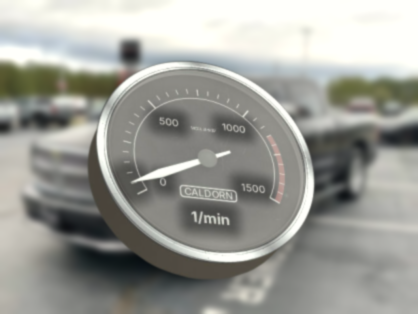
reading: {"value": 50, "unit": "rpm"}
